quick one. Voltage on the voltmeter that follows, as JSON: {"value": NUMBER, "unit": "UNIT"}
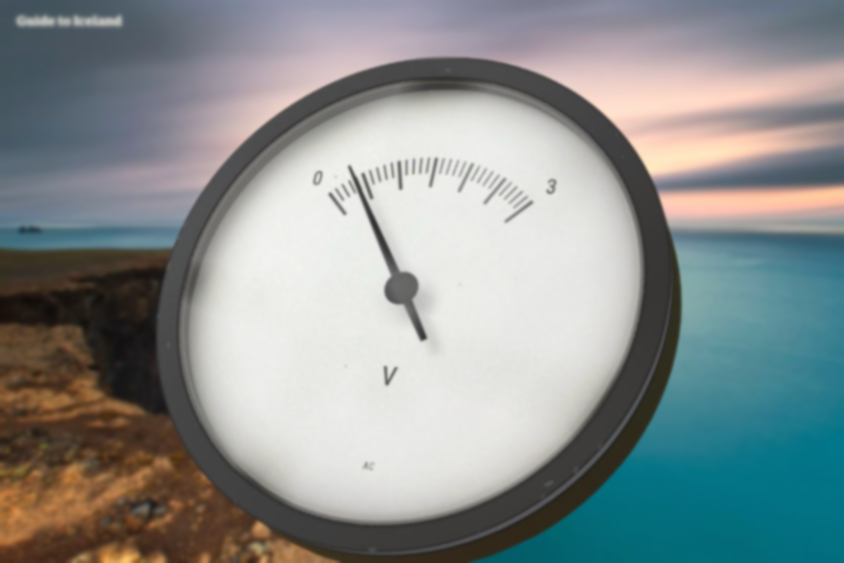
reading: {"value": 0.4, "unit": "V"}
